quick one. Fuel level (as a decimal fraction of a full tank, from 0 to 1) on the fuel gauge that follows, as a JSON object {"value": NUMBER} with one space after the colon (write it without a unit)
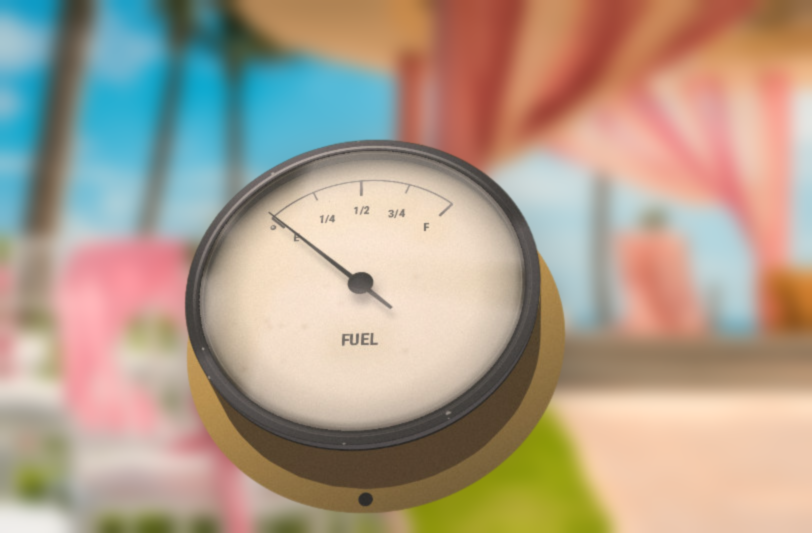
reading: {"value": 0}
